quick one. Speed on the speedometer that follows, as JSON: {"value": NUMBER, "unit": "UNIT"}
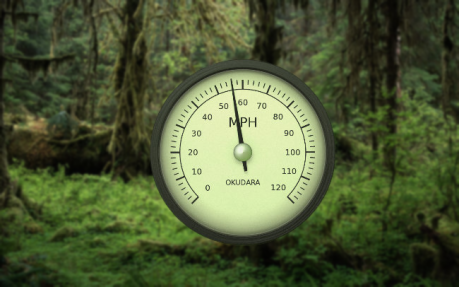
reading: {"value": 56, "unit": "mph"}
